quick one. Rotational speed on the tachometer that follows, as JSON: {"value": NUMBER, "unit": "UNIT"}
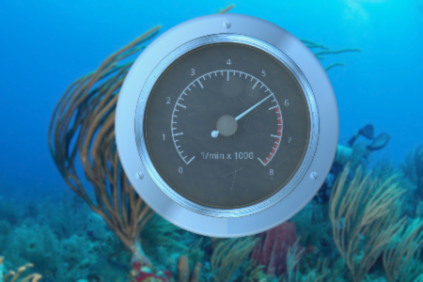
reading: {"value": 5600, "unit": "rpm"}
